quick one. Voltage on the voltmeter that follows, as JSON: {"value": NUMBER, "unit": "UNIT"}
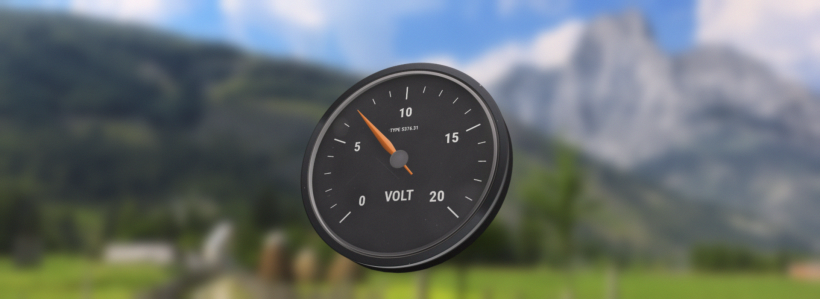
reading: {"value": 7, "unit": "V"}
